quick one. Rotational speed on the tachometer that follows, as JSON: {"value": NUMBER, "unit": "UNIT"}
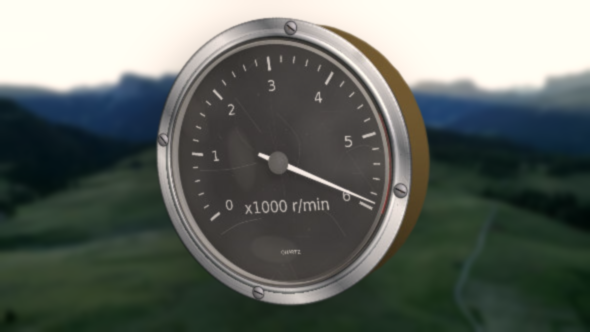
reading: {"value": 5900, "unit": "rpm"}
